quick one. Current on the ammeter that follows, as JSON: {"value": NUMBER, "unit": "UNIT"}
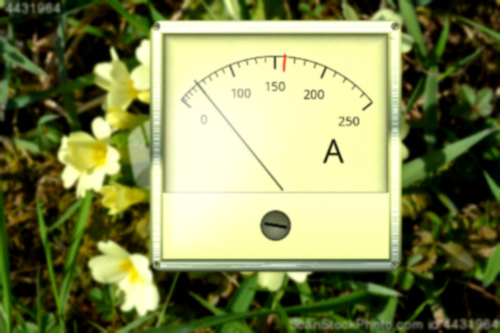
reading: {"value": 50, "unit": "A"}
